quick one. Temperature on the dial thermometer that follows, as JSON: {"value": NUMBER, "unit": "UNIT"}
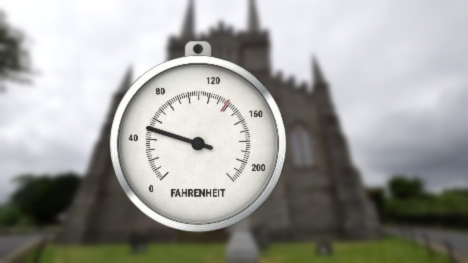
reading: {"value": 50, "unit": "°F"}
